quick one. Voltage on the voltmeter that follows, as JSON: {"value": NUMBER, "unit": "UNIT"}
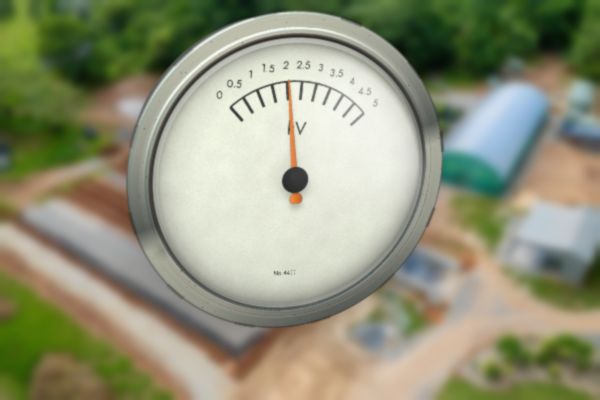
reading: {"value": 2, "unit": "kV"}
